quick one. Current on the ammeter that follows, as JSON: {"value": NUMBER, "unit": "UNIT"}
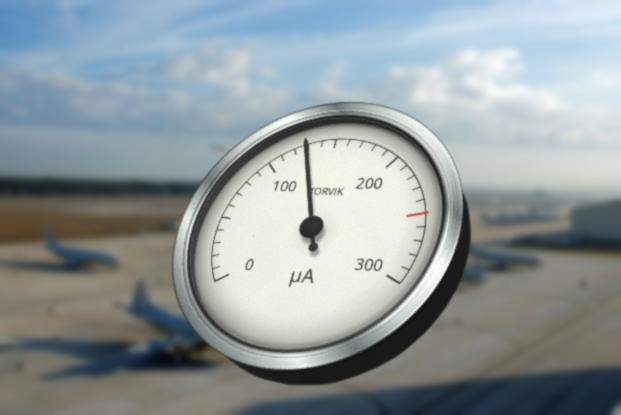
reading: {"value": 130, "unit": "µA"}
